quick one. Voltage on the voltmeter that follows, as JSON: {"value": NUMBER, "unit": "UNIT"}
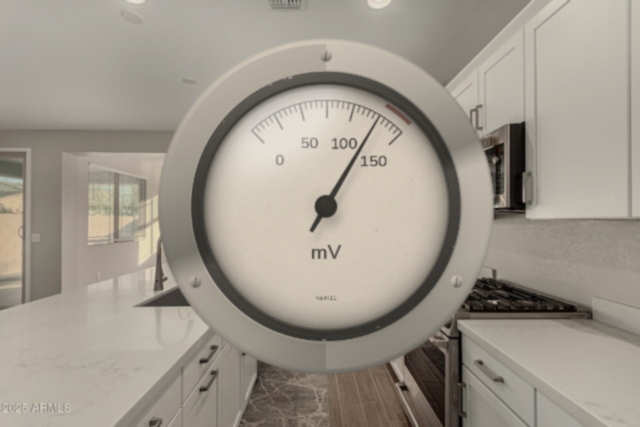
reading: {"value": 125, "unit": "mV"}
